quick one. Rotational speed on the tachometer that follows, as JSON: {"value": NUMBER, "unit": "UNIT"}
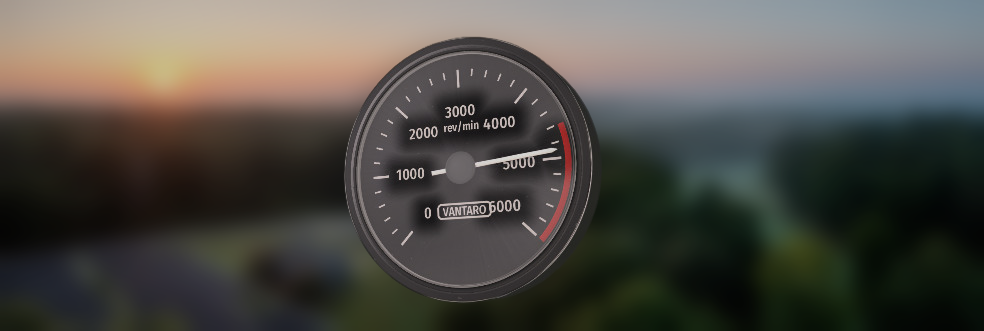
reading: {"value": 4900, "unit": "rpm"}
